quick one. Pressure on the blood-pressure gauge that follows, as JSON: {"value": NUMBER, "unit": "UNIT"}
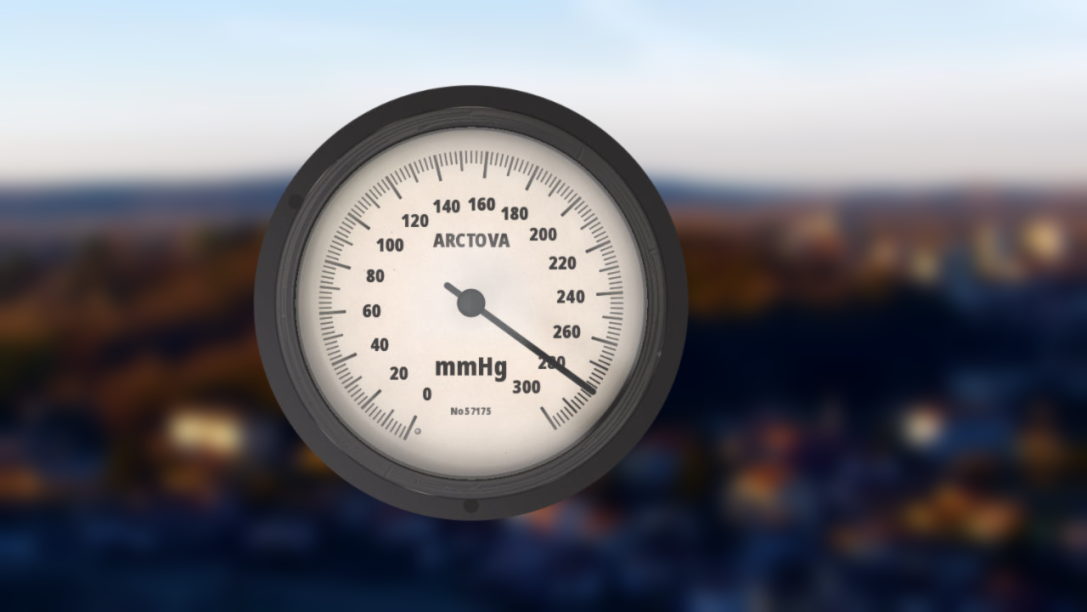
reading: {"value": 280, "unit": "mmHg"}
